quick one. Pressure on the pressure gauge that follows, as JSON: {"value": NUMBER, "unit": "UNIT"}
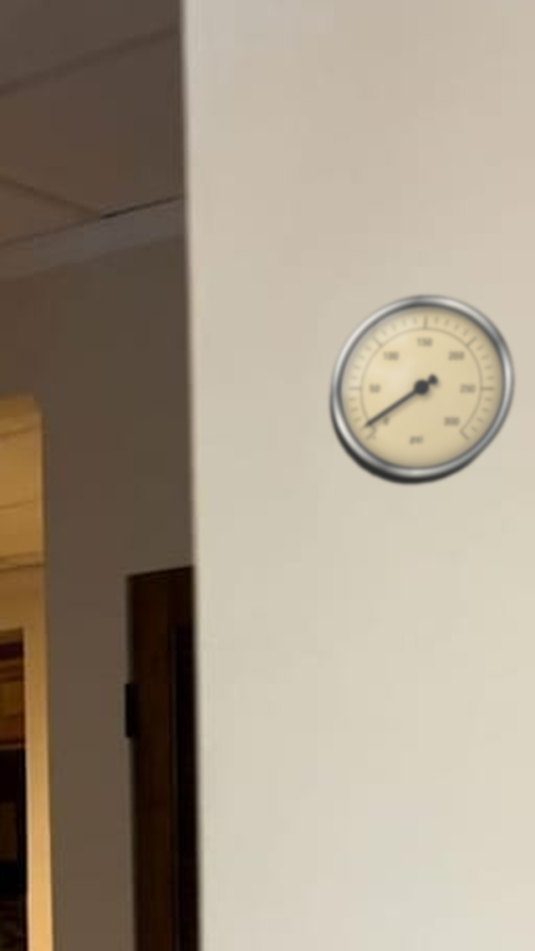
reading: {"value": 10, "unit": "psi"}
